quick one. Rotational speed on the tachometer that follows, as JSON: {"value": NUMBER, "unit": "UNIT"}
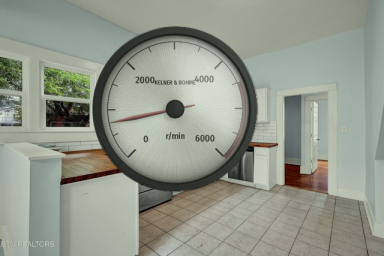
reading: {"value": 750, "unit": "rpm"}
